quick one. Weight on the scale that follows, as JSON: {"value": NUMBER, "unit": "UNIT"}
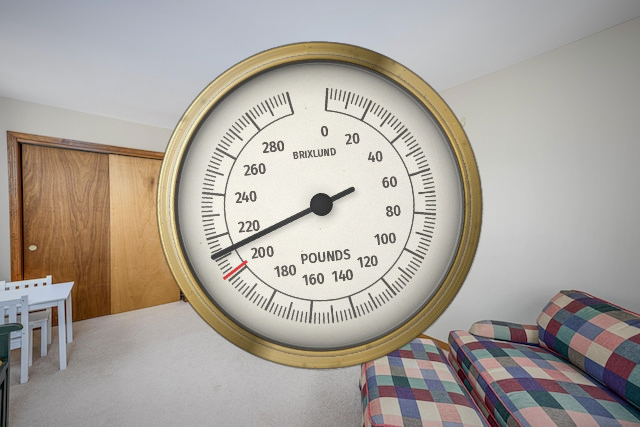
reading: {"value": 212, "unit": "lb"}
